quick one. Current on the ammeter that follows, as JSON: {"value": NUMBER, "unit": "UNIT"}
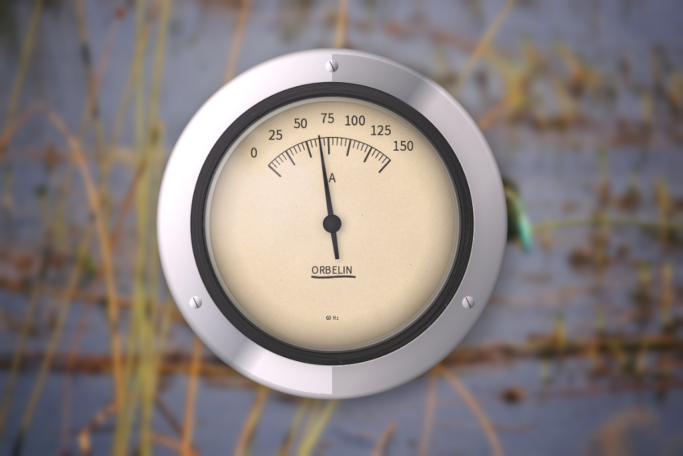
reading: {"value": 65, "unit": "A"}
